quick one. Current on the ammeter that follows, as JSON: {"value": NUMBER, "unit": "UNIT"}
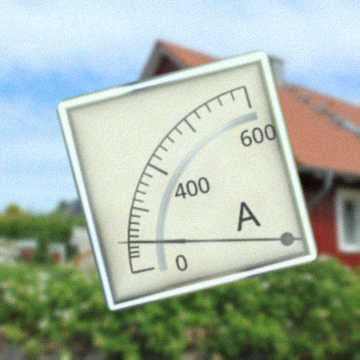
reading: {"value": 200, "unit": "A"}
